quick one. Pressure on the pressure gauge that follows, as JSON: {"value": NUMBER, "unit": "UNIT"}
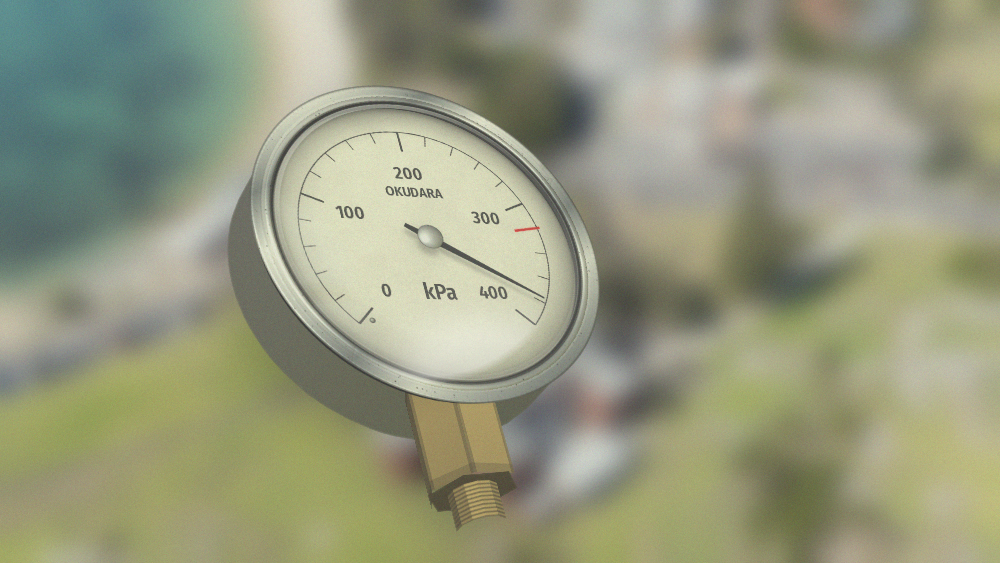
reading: {"value": 380, "unit": "kPa"}
